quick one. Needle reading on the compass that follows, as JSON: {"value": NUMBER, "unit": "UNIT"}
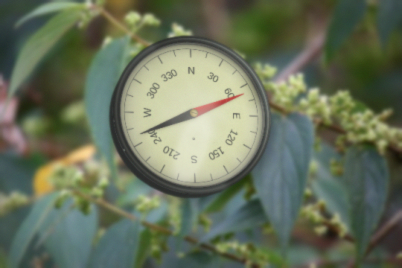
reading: {"value": 67.5, "unit": "°"}
